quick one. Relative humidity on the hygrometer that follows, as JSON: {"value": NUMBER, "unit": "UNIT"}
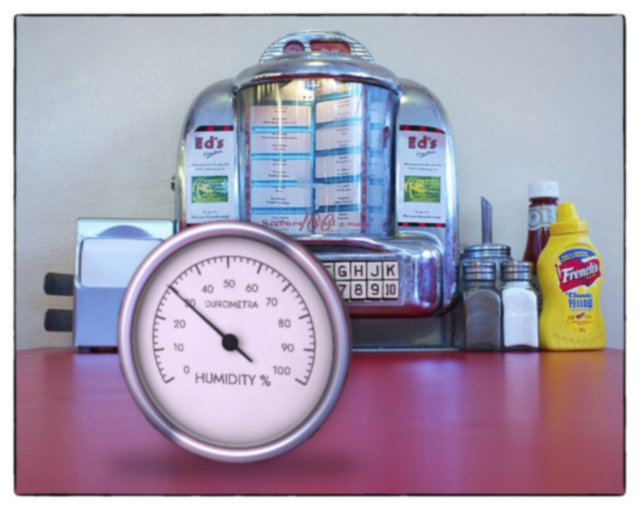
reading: {"value": 30, "unit": "%"}
